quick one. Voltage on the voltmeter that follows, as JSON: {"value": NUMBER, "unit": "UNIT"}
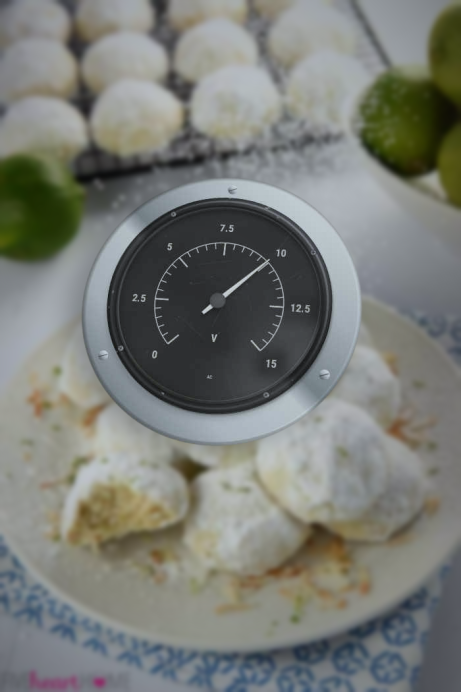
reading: {"value": 10, "unit": "V"}
